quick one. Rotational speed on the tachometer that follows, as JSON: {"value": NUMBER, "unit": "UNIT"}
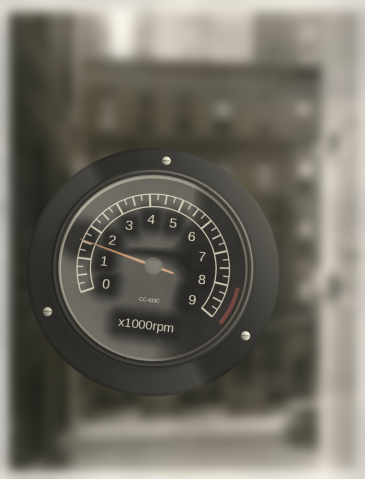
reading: {"value": 1500, "unit": "rpm"}
